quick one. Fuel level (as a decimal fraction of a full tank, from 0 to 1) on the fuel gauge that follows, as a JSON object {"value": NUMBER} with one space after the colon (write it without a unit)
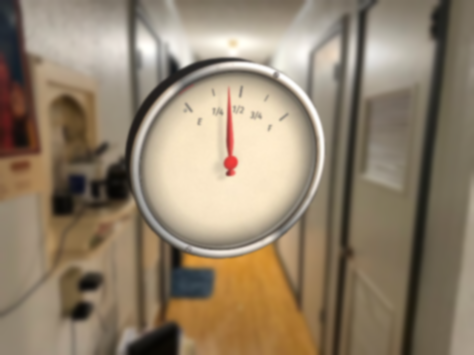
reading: {"value": 0.375}
